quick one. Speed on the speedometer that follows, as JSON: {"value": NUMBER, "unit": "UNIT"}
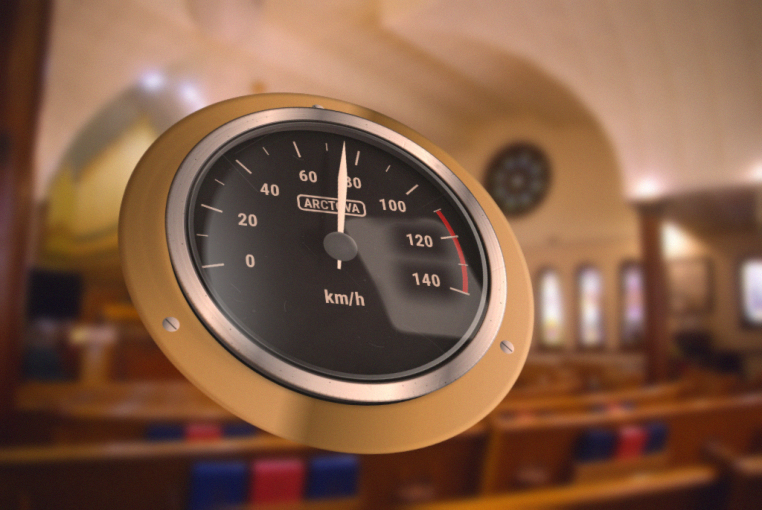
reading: {"value": 75, "unit": "km/h"}
